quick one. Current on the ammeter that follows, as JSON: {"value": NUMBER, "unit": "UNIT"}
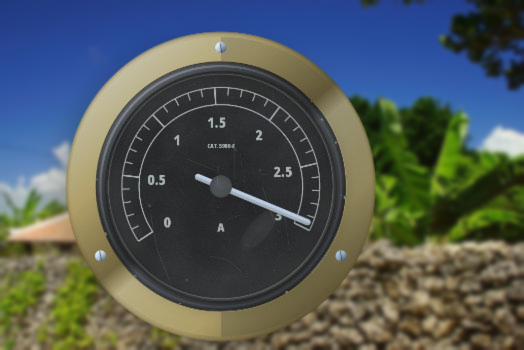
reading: {"value": 2.95, "unit": "A"}
